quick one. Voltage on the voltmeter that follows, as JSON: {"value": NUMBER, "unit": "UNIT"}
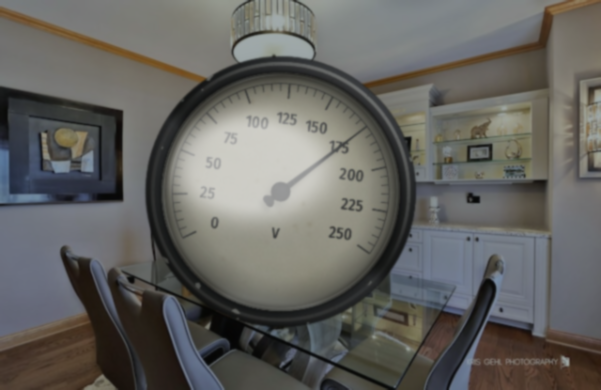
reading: {"value": 175, "unit": "V"}
